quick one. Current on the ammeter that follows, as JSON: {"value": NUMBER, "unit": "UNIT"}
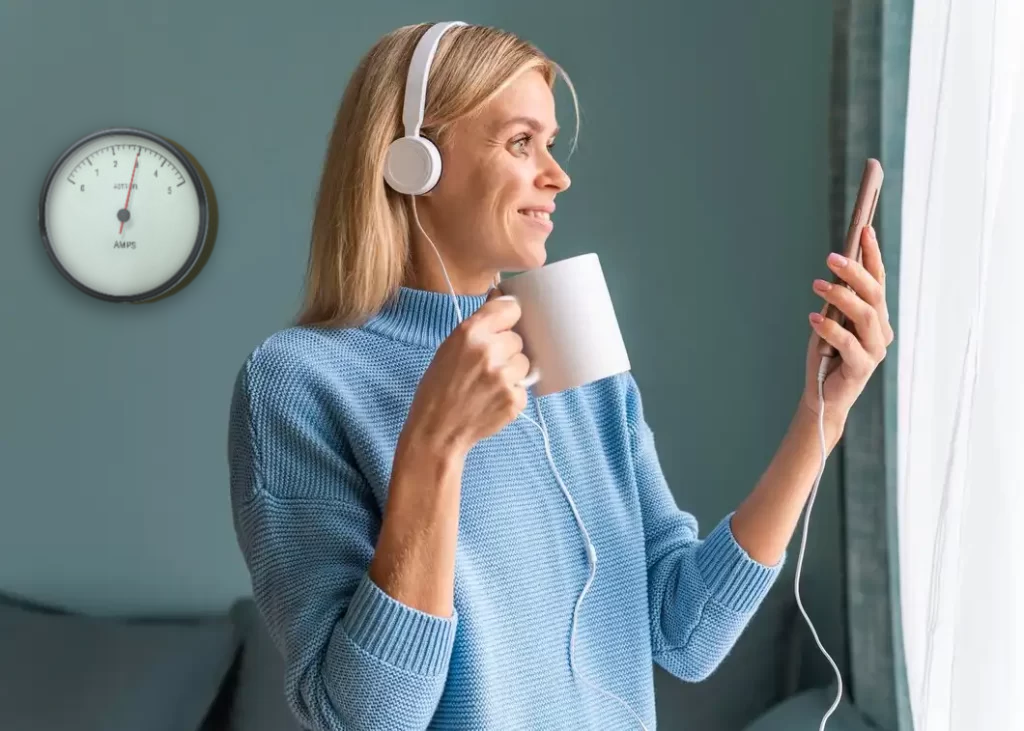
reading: {"value": 3, "unit": "A"}
